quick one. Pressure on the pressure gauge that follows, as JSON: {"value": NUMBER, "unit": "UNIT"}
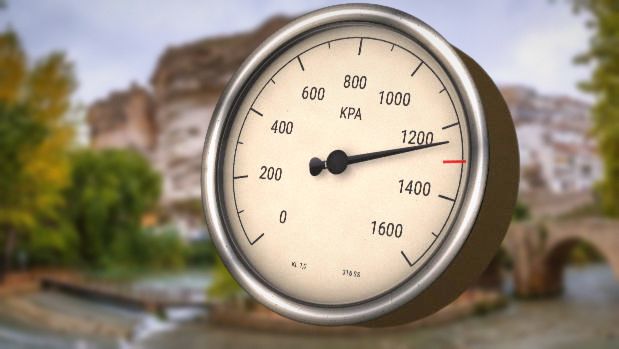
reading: {"value": 1250, "unit": "kPa"}
